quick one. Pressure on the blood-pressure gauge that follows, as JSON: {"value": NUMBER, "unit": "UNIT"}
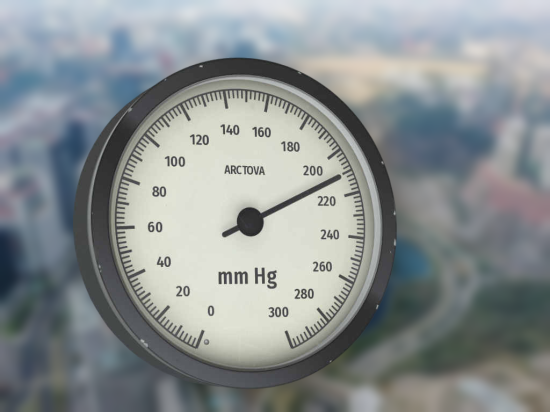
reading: {"value": 210, "unit": "mmHg"}
